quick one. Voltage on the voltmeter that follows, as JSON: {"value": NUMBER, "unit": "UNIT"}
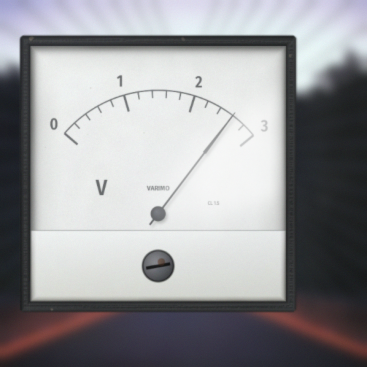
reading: {"value": 2.6, "unit": "V"}
